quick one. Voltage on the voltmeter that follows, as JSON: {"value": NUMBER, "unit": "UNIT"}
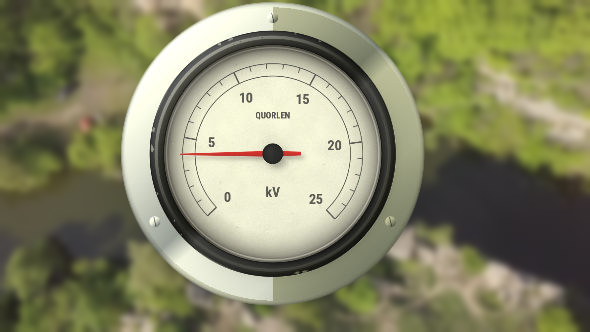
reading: {"value": 4, "unit": "kV"}
